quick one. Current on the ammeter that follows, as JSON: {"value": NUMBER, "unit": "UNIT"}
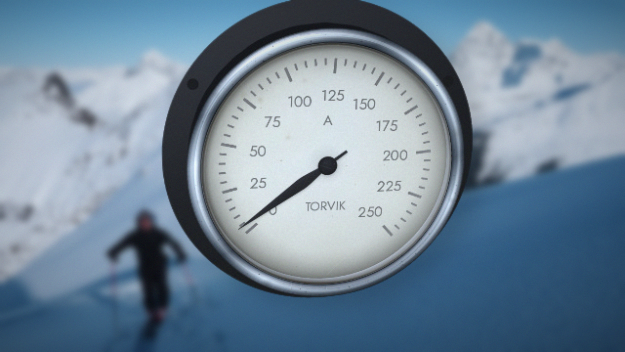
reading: {"value": 5, "unit": "A"}
